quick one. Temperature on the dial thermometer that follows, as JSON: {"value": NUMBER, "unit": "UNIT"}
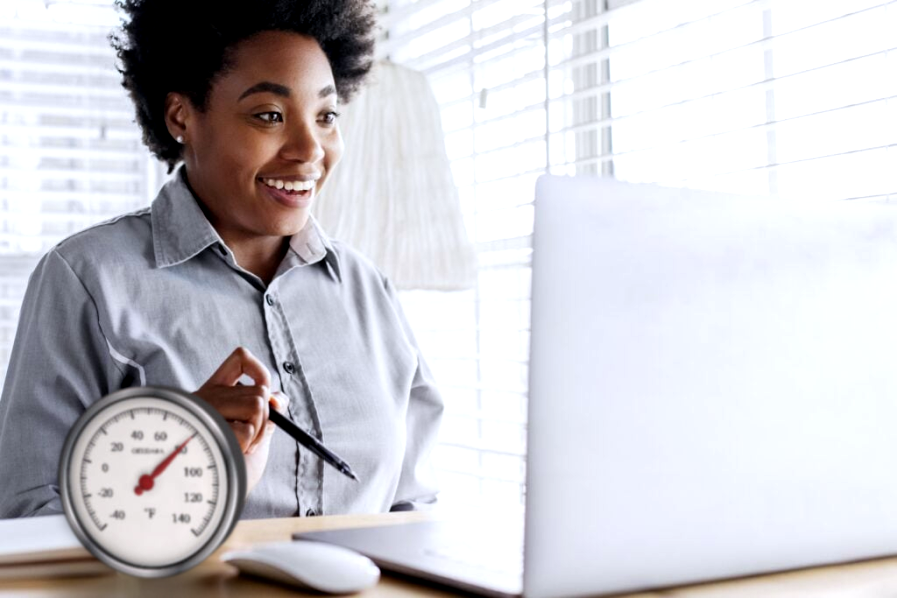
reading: {"value": 80, "unit": "°F"}
